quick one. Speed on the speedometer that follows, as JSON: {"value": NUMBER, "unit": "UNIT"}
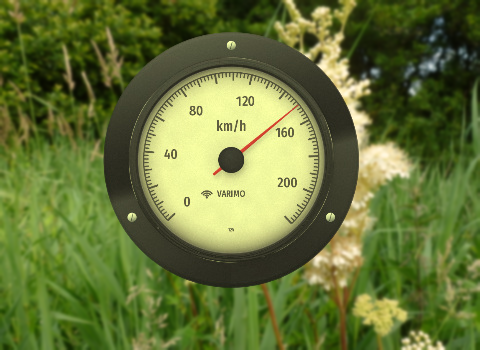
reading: {"value": 150, "unit": "km/h"}
